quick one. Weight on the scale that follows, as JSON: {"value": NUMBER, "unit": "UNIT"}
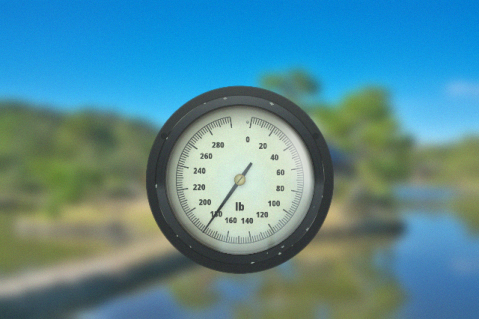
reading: {"value": 180, "unit": "lb"}
